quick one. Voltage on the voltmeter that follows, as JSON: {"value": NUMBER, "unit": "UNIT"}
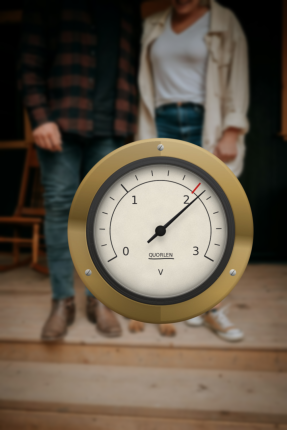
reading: {"value": 2.1, "unit": "V"}
